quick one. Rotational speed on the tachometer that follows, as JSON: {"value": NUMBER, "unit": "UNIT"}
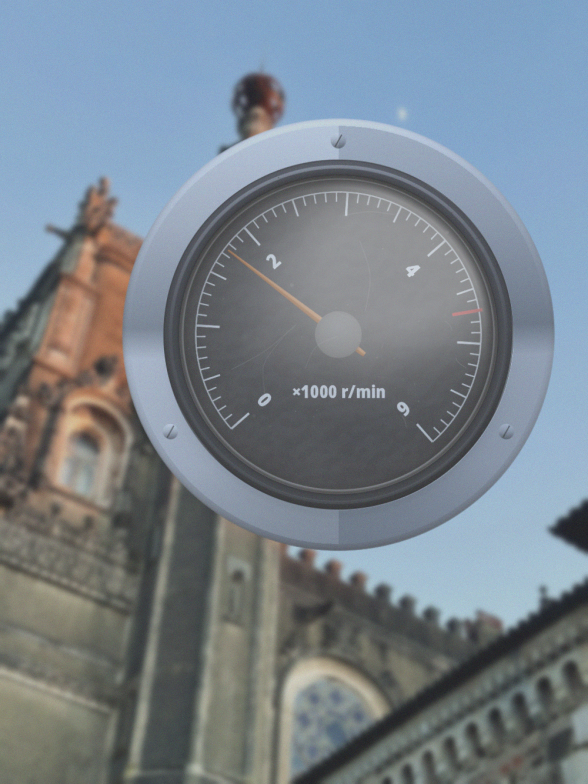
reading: {"value": 1750, "unit": "rpm"}
